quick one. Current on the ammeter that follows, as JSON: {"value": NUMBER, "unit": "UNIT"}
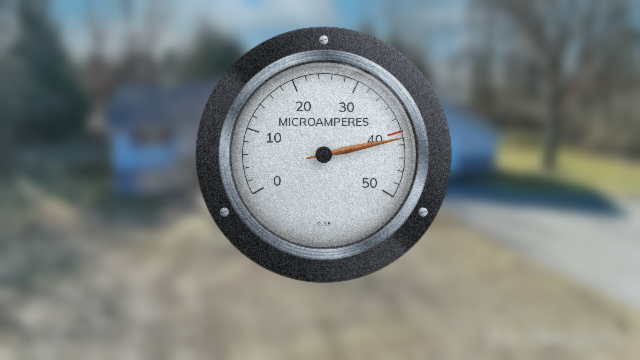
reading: {"value": 41, "unit": "µA"}
